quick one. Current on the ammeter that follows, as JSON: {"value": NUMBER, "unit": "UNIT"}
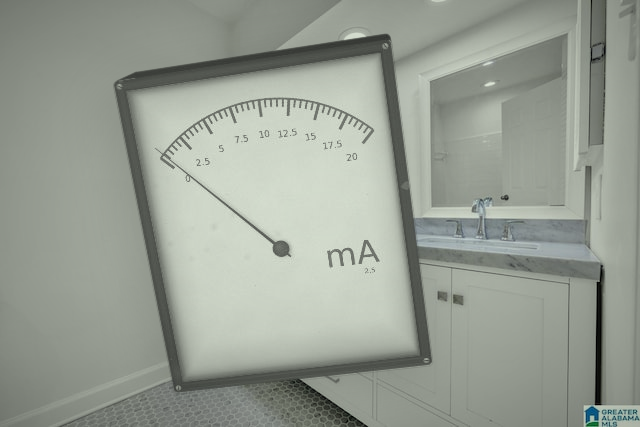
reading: {"value": 0.5, "unit": "mA"}
